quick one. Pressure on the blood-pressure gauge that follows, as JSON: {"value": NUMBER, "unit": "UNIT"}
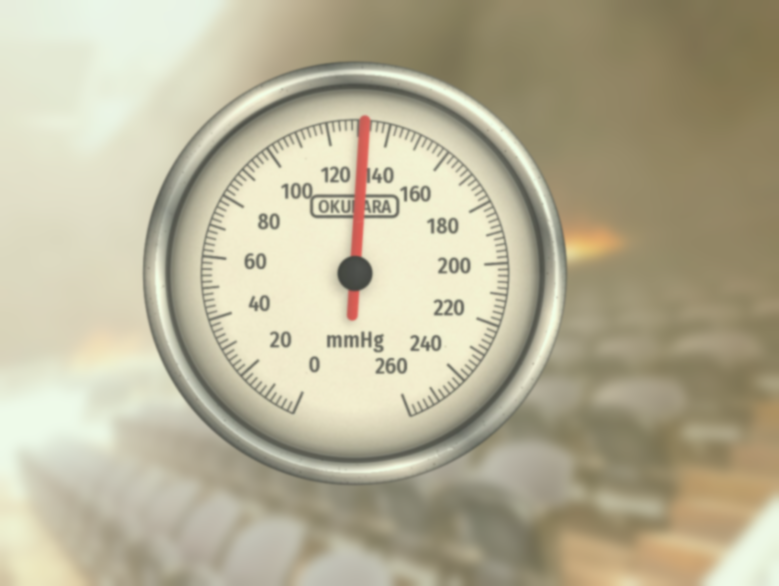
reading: {"value": 132, "unit": "mmHg"}
